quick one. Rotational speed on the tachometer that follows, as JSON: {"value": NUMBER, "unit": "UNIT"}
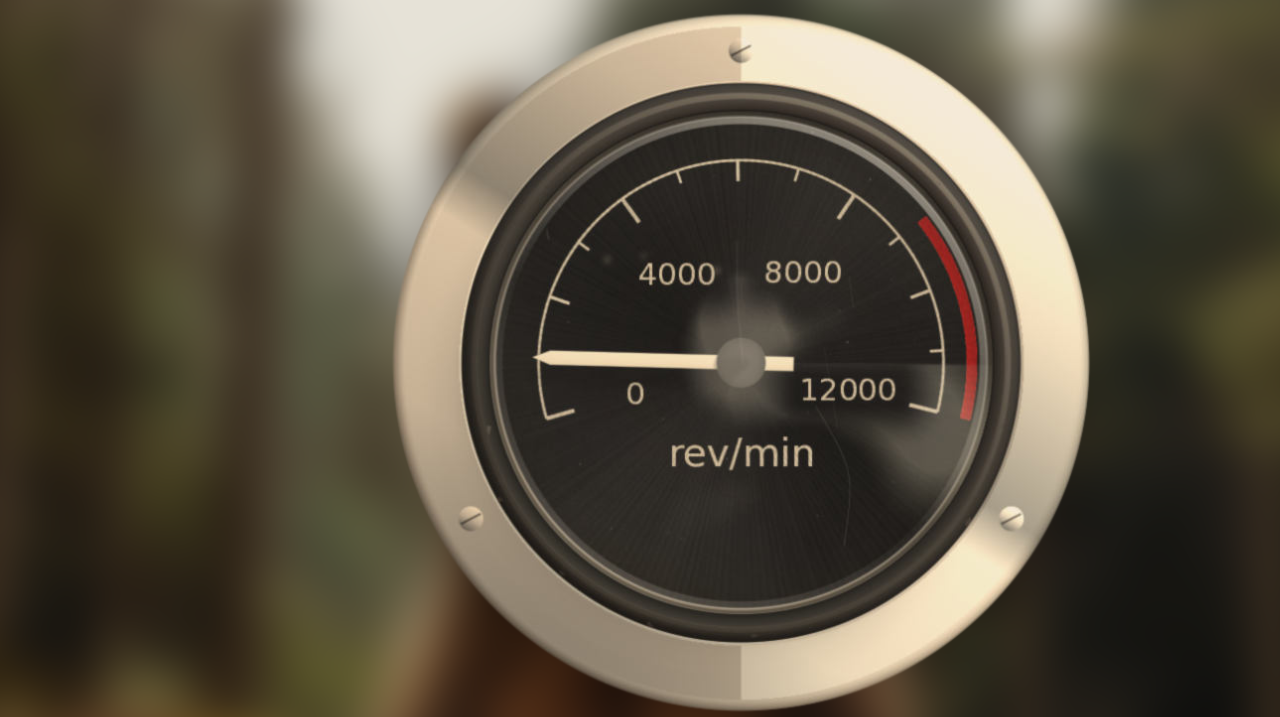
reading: {"value": 1000, "unit": "rpm"}
